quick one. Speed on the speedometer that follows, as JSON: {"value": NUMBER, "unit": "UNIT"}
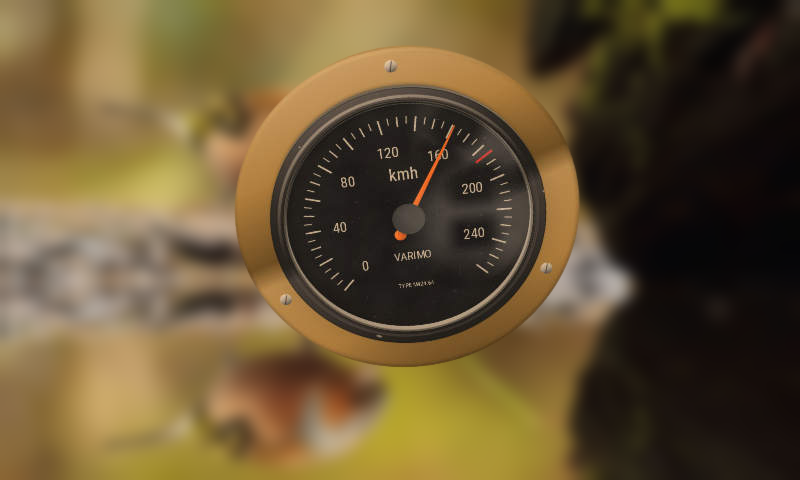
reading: {"value": 160, "unit": "km/h"}
